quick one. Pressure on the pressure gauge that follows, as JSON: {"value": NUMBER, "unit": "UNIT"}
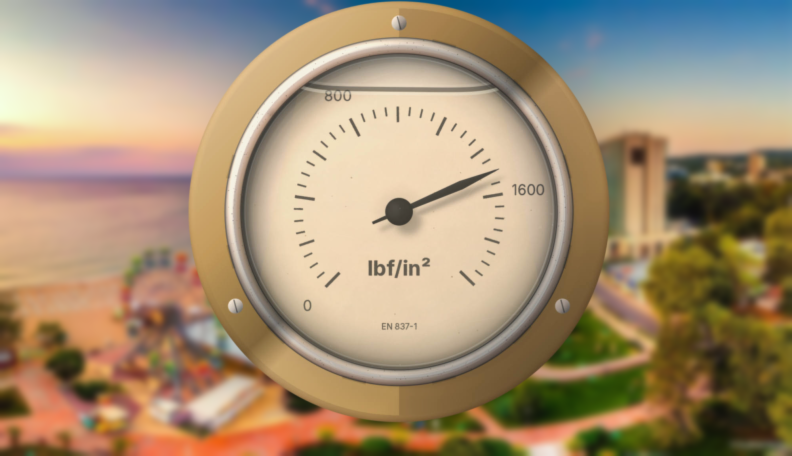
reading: {"value": 1500, "unit": "psi"}
